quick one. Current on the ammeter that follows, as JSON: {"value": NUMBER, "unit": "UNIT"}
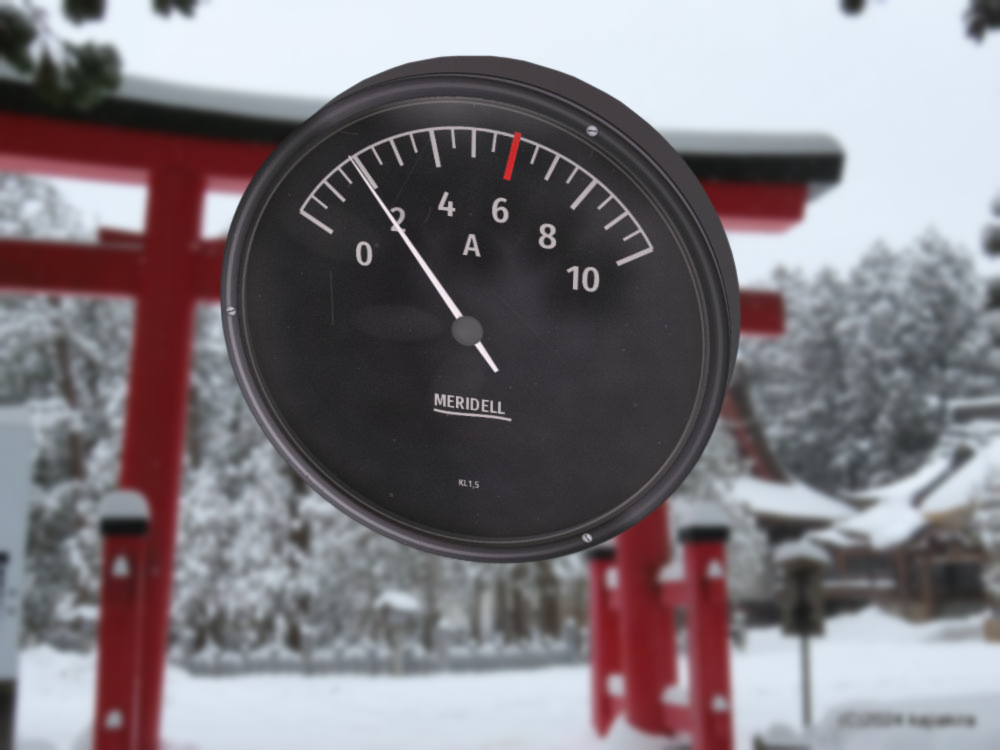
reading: {"value": 2, "unit": "A"}
